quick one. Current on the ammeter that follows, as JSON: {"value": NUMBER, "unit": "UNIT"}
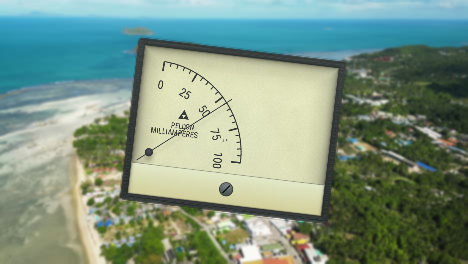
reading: {"value": 55, "unit": "mA"}
